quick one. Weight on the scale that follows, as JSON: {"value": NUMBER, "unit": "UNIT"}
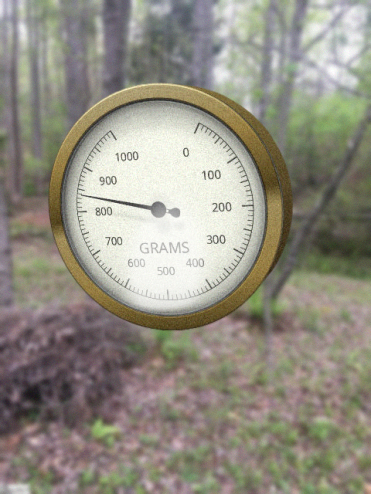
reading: {"value": 840, "unit": "g"}
